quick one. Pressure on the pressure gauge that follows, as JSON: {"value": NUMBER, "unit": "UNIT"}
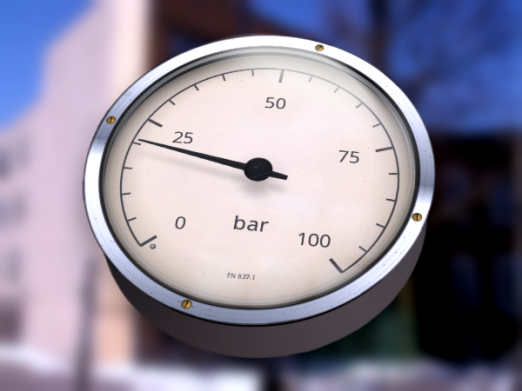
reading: {"value": 20, "unit": "bar"}
